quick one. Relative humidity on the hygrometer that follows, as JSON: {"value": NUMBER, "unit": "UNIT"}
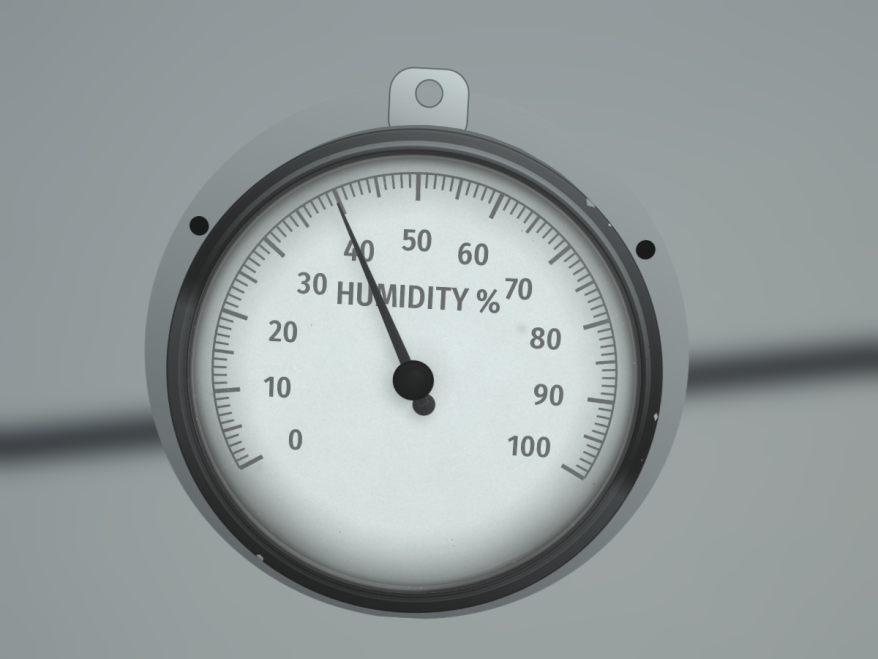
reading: {"value": 40, "unit": "%"}
